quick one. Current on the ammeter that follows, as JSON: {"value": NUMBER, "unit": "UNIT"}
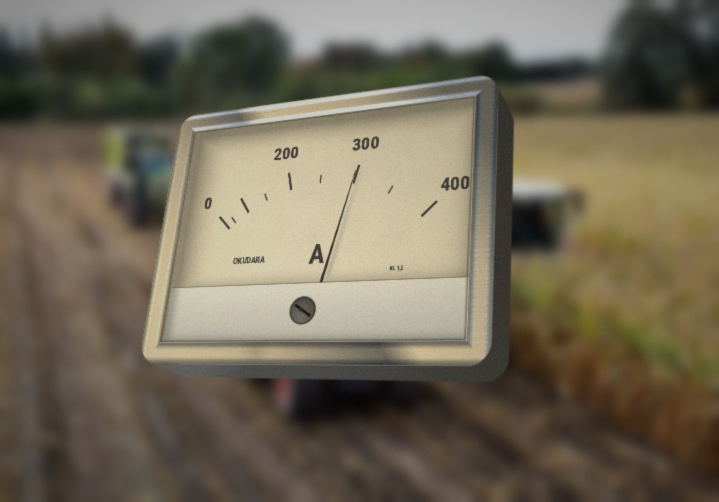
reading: {"value": 300, "unit": "A"}
